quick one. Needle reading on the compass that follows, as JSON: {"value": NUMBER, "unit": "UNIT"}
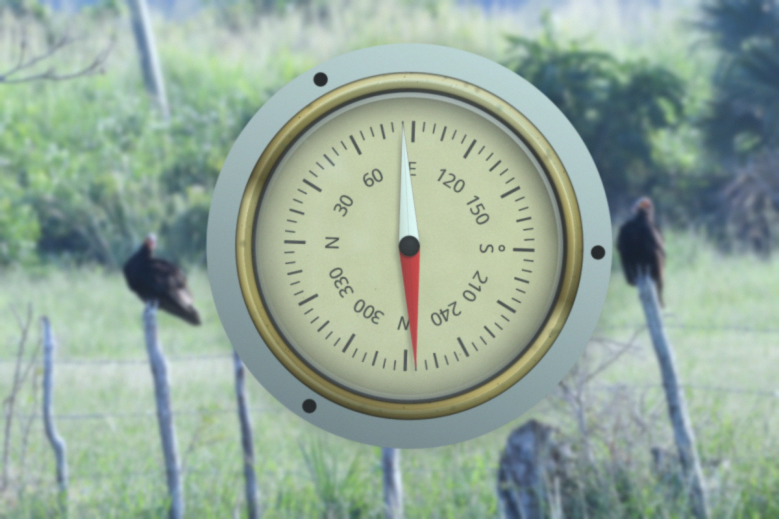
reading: {"value": 265, "unit": "°"}
